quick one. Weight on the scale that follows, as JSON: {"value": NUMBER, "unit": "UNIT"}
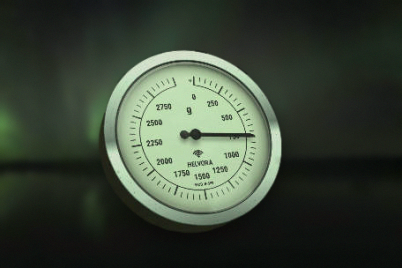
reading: {"value": 750, "unit": "g"}
